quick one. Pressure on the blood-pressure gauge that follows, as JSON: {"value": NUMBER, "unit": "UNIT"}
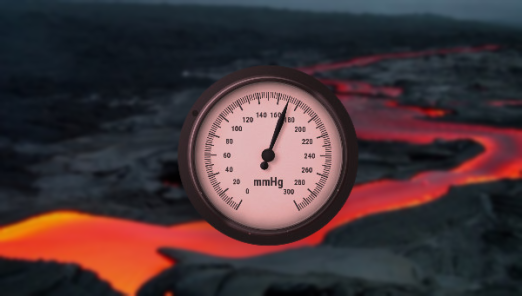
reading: {"value": 170, "unit": "mmHg"}
